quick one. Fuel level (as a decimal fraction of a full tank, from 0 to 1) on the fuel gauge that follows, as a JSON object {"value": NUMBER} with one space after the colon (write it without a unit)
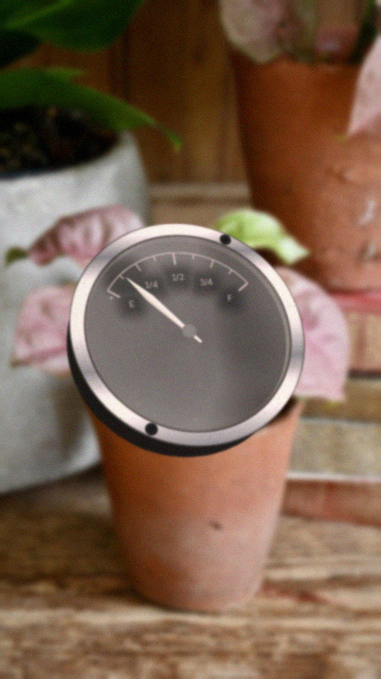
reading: {"value": 0.125}
